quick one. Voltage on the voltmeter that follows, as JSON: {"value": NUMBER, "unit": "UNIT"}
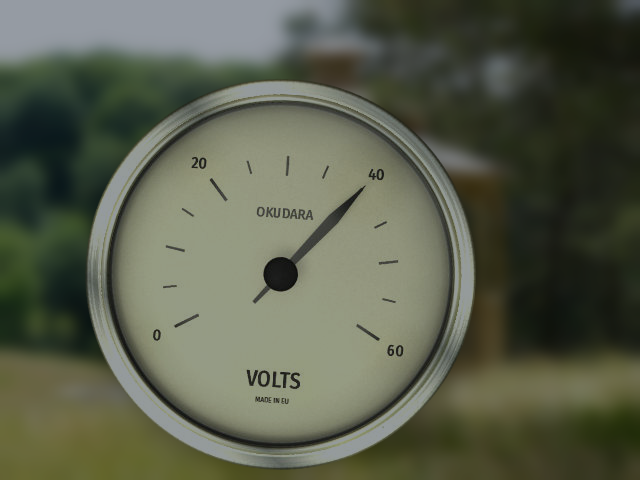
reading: {"value": 40, "unit": "V"}
